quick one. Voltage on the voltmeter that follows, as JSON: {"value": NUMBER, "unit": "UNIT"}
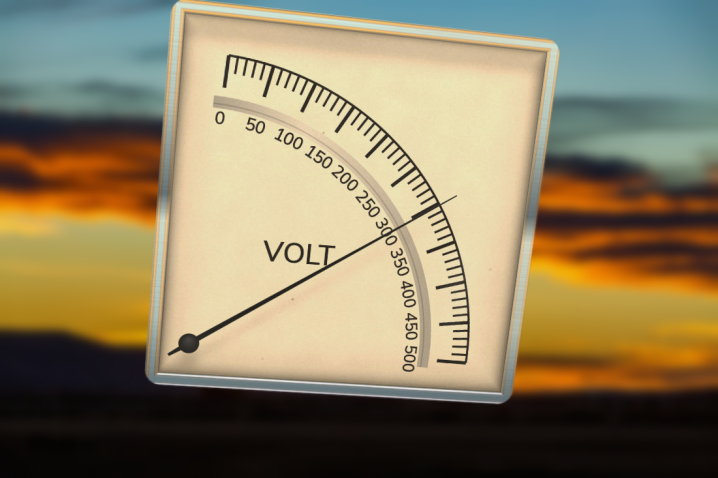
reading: {"value": 300, "unit": "V"}
